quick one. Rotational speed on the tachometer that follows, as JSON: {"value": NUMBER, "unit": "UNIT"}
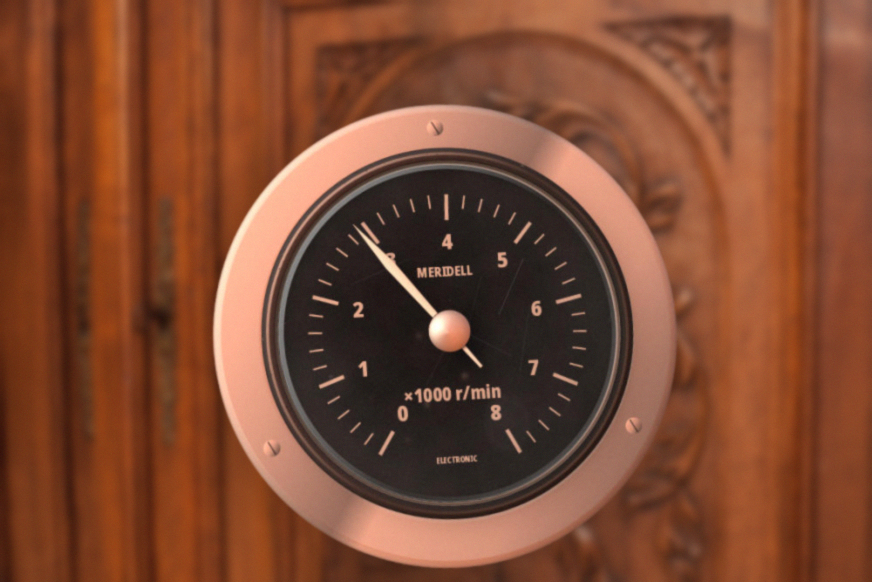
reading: {"value": 2900, "unit": "rpm"}
